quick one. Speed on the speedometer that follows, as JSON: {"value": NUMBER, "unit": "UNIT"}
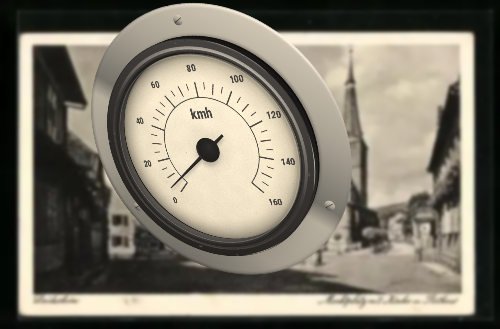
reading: {"value": 5, "unit": "km/h"}
